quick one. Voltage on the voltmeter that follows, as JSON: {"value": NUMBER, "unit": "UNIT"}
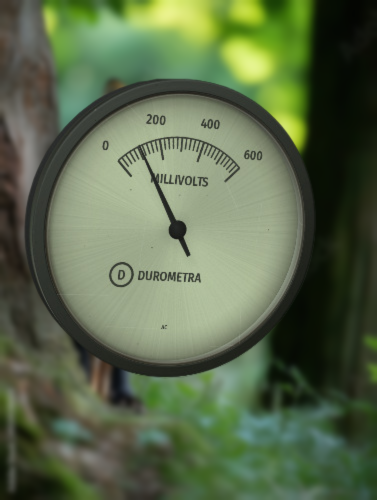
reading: {"value": 100, "unit": "mV"}
